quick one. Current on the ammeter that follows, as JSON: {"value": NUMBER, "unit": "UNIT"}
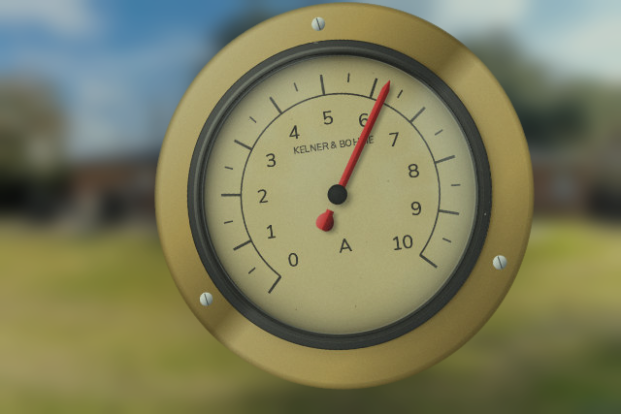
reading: {"value": 6.25, "unit": "A"}
